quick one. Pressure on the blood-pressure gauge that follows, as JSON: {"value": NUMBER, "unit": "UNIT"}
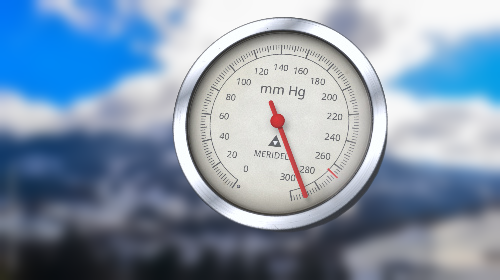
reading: {"value": 290, "unit": "mmHg"}
